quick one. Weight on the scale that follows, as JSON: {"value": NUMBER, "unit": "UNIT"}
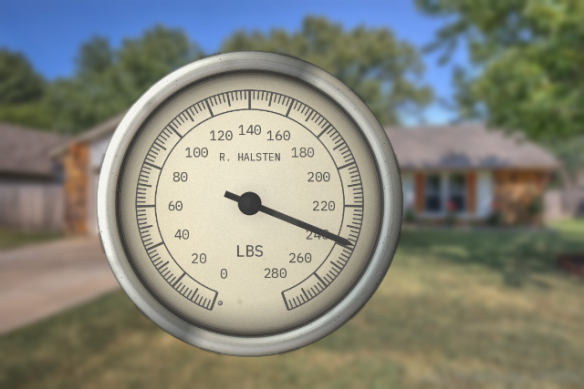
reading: {"value": 238, "unit": "lb"}
